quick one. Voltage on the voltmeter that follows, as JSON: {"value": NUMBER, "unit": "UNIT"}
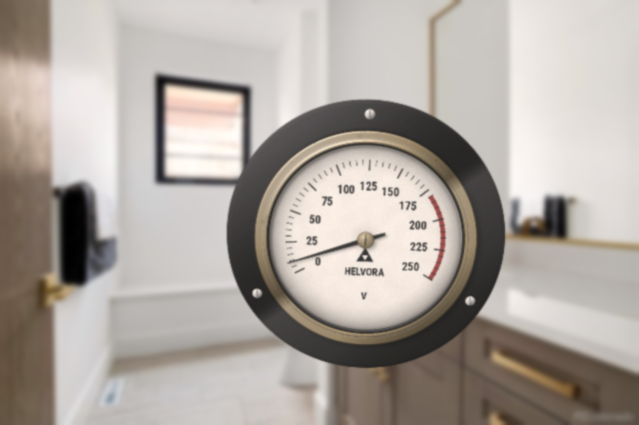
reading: {"value": 10, "unit": "V"}
